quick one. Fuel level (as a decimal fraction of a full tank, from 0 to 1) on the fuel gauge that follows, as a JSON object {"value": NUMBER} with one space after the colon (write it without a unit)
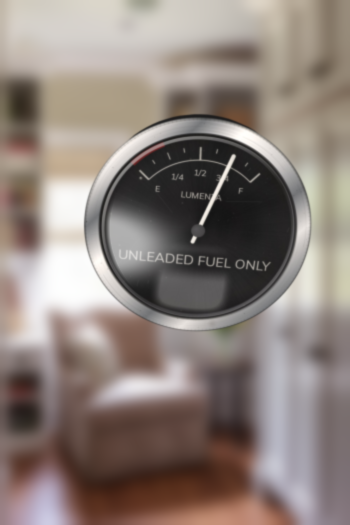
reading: {"value": 0.75}
